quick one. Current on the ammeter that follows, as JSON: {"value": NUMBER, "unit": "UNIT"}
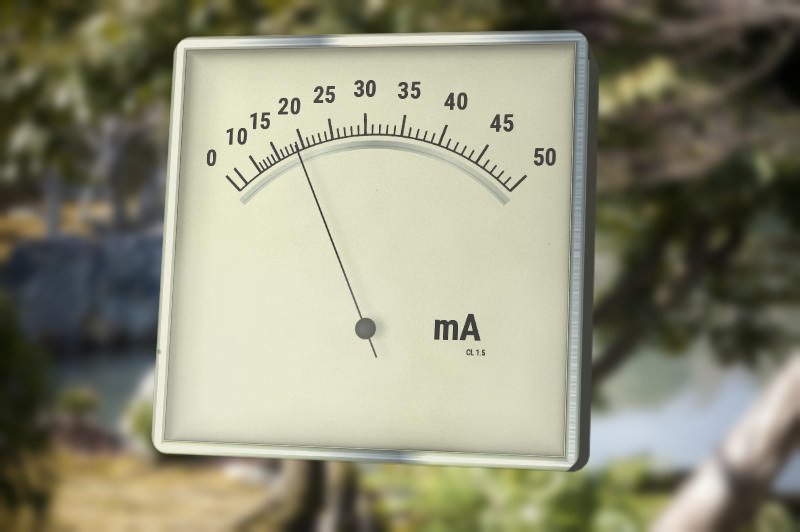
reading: {"value": 19, "unit": "mA"}
